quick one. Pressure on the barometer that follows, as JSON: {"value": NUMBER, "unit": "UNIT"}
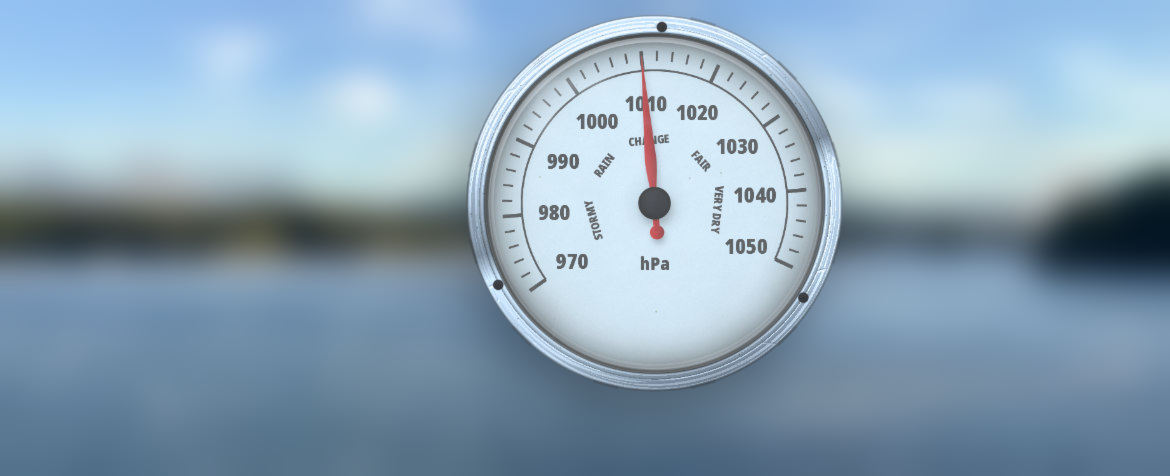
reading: {"value": 1010, "unit": "hPa"}
